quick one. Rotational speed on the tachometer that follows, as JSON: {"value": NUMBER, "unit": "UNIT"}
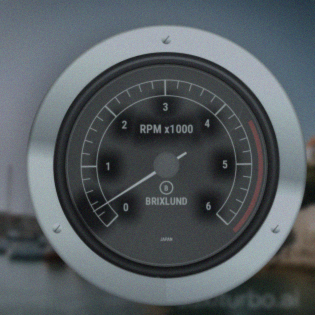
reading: {"value": 300, "unit": "rpm"}
